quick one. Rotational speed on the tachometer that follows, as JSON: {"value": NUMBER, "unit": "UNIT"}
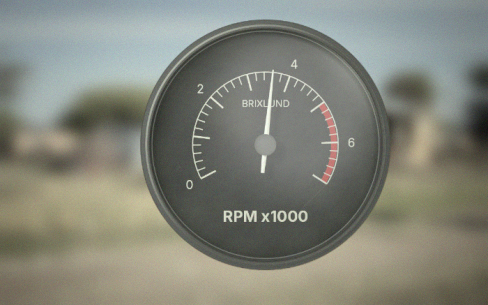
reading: {"value": 3600, "unit": "rpm"}
